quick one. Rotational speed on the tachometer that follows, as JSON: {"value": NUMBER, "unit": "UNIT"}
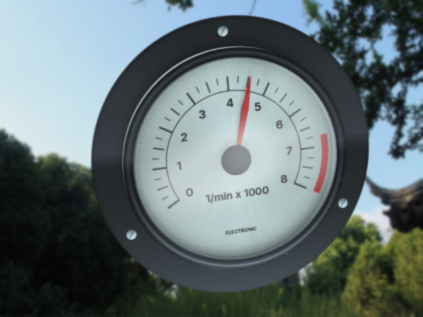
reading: {"value": 4500, "unit": "rpm"}
